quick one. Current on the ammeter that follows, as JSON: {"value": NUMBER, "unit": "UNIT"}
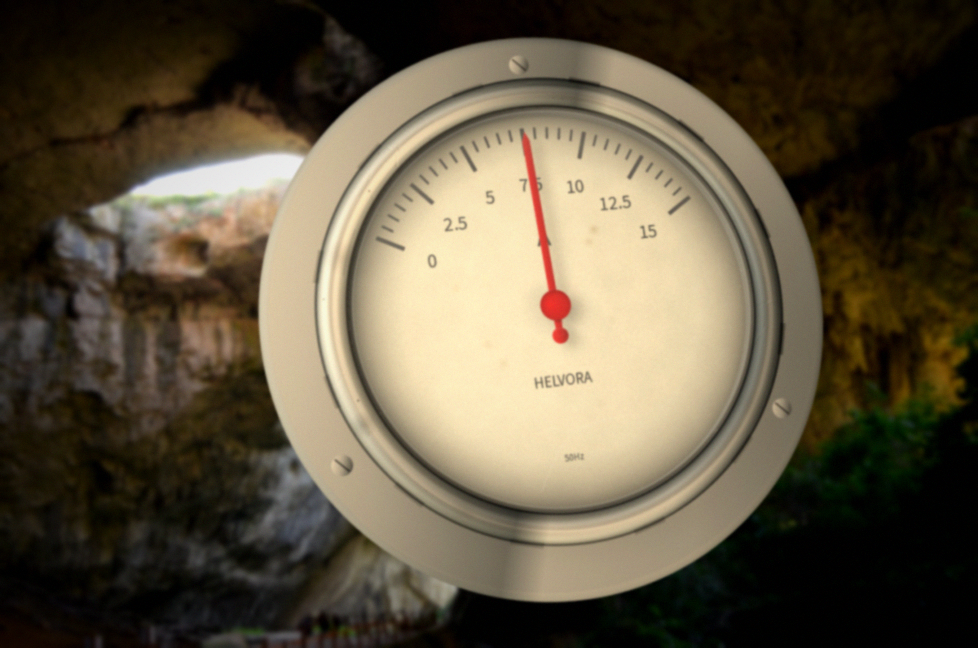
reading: {"value": 7.5, "unit": "A"}
